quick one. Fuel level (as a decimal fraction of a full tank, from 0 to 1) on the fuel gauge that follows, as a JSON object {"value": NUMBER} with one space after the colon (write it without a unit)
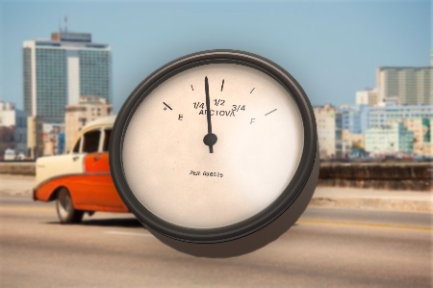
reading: {"value": 0.375}
